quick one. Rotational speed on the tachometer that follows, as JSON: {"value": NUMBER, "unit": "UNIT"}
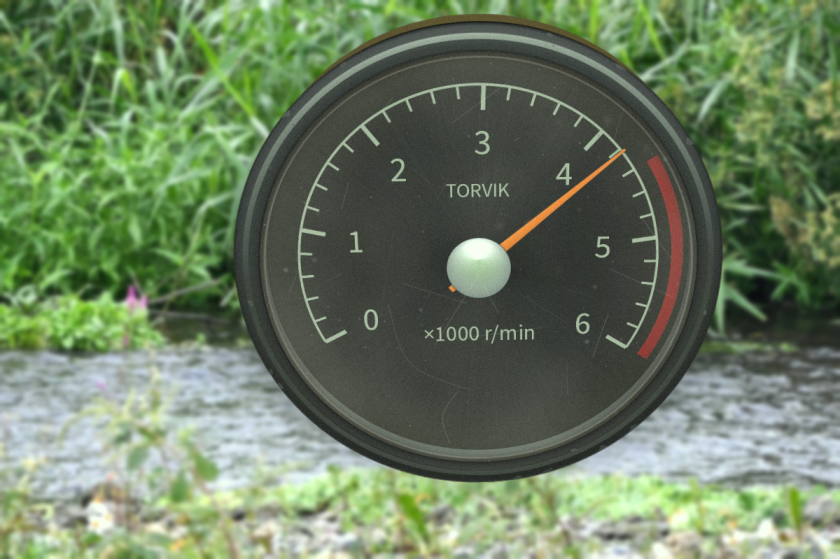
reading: {"value": 4200, "unit": "rpm"}
